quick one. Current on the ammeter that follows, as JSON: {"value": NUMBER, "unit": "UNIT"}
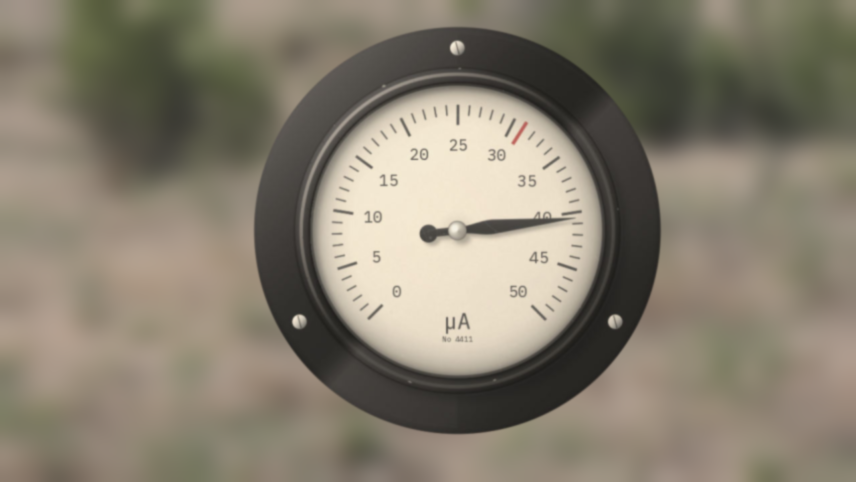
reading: {"value": 40.5, "unit": "µA"}
